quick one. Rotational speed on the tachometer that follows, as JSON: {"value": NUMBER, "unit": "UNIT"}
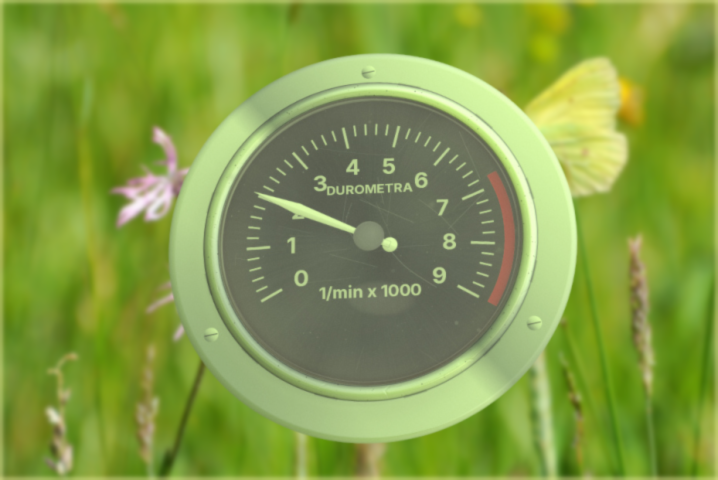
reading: {"value": 2000, "unit": "rpm"}
